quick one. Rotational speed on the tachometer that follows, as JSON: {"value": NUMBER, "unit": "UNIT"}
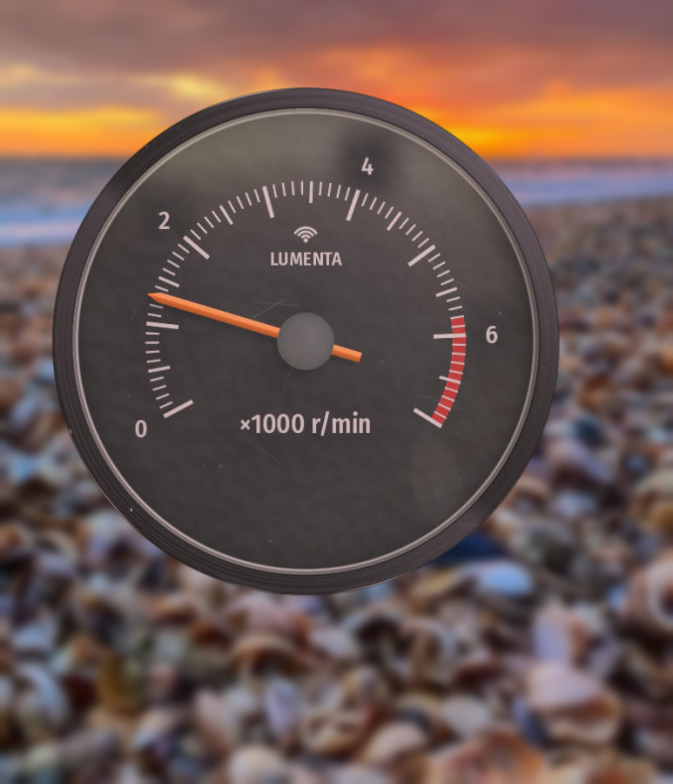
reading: {"value": 1300, "unit": "rpm"}
